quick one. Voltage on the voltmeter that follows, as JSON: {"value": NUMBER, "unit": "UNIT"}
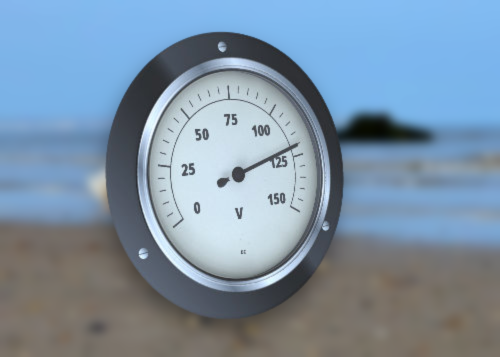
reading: {"value": 120, "unit": "V"}
